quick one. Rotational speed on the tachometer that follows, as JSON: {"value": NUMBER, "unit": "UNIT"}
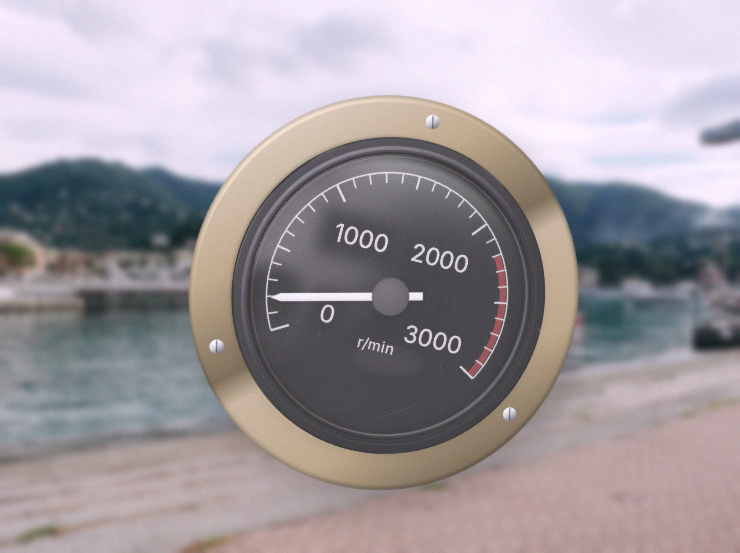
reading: {"value": 200, "unit": "rpm"}
